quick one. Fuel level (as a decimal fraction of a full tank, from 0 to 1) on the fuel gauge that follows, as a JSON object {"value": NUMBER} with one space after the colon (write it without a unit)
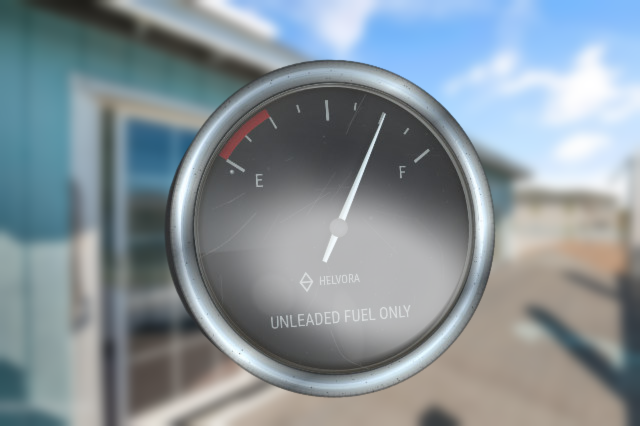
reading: {"value": 0.75}
